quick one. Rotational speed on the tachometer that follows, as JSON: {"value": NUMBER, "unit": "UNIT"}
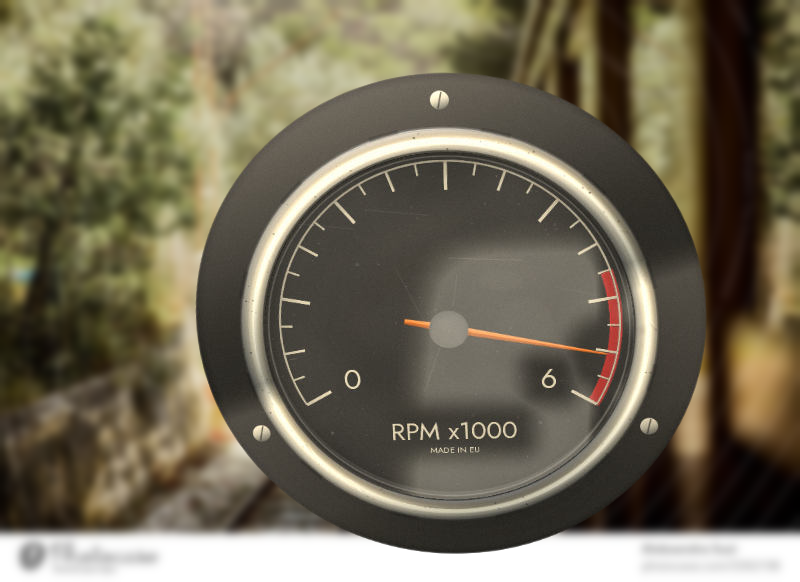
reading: {"value": 5500, "unit": "rpm"}
